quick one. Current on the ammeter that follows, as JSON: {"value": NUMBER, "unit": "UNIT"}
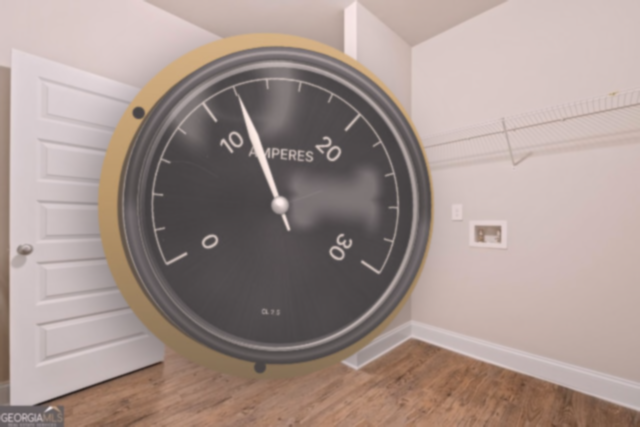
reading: {"value": 12, "unit": "A"}
